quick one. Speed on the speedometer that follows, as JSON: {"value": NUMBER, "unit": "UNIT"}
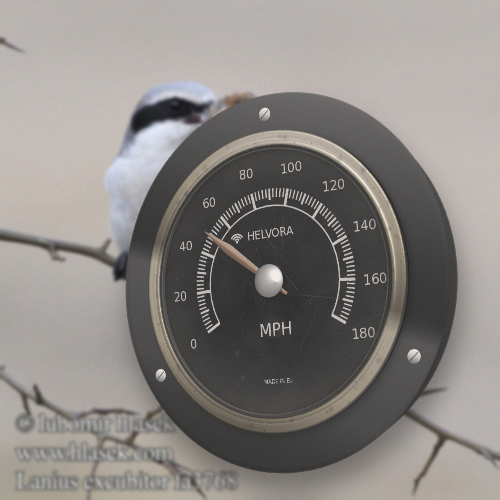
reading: {"value": 50, "unit": "mph"}
